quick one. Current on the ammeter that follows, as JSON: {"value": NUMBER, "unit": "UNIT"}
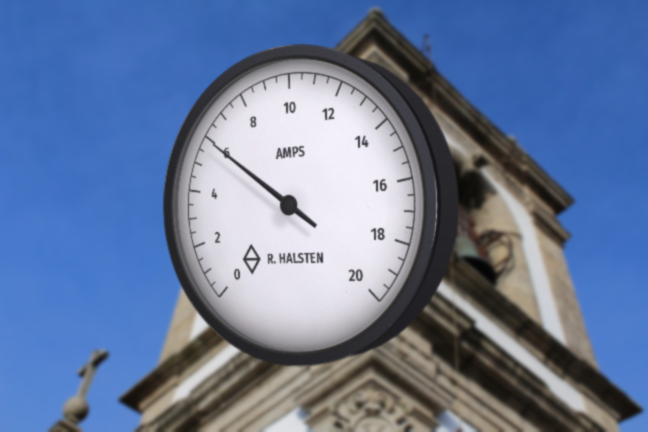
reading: {"value": 6, "unit": "A"}
